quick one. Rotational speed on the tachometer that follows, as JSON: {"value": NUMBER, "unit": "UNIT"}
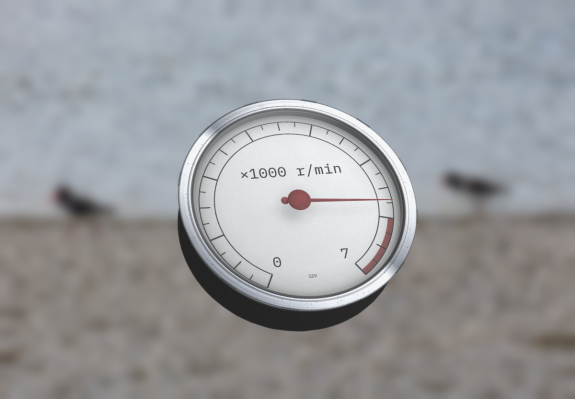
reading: {"value": 5750, "unit": "rpm"}
